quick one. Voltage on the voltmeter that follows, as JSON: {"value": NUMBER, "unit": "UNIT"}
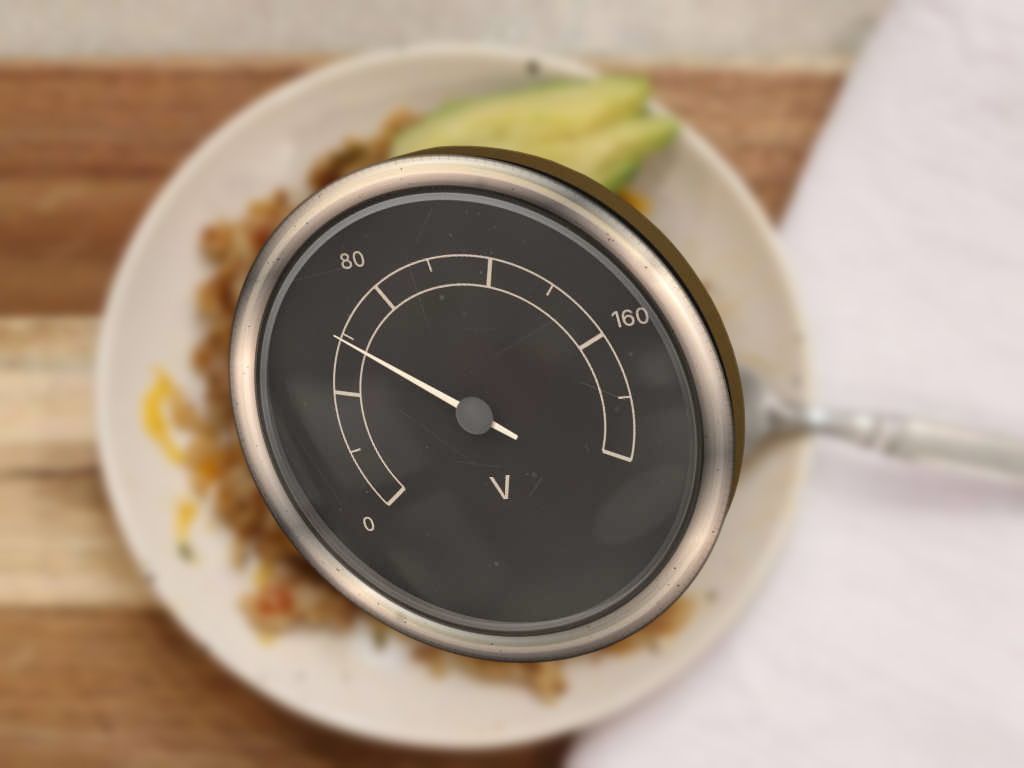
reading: {"value": 60, "unit": "V"}
